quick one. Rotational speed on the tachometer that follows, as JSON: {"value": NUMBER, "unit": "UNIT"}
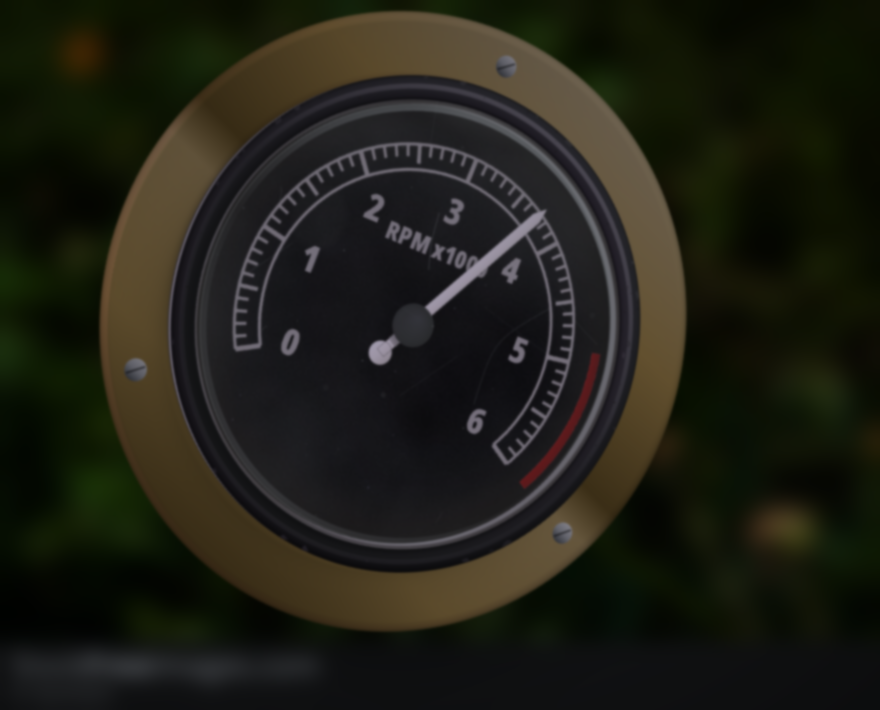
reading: {"value": 3700, "unit": "rpm"}
